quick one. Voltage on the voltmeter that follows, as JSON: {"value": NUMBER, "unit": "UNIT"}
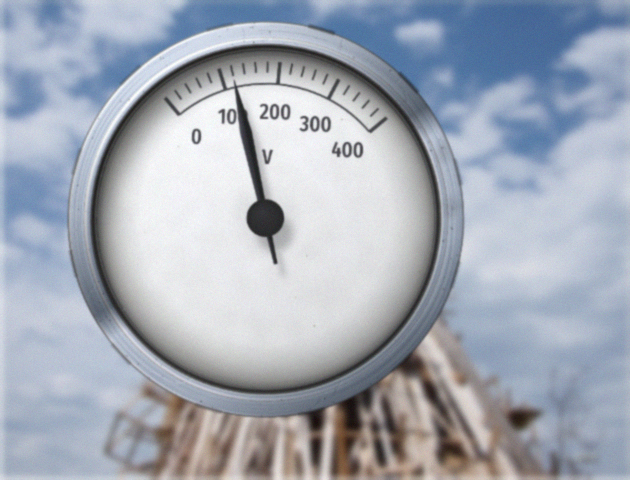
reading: {"value": 120, "unit": "V"}
